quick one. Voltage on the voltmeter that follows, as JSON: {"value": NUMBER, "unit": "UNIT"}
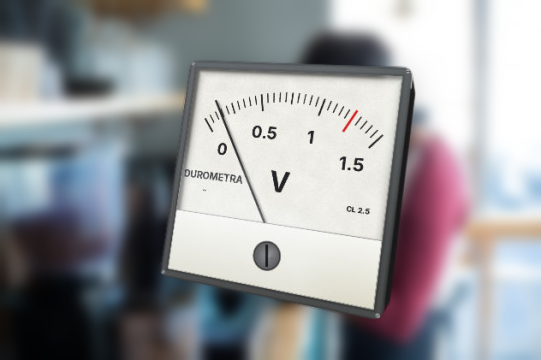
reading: {"value": 0.15, "unit": "V"}
